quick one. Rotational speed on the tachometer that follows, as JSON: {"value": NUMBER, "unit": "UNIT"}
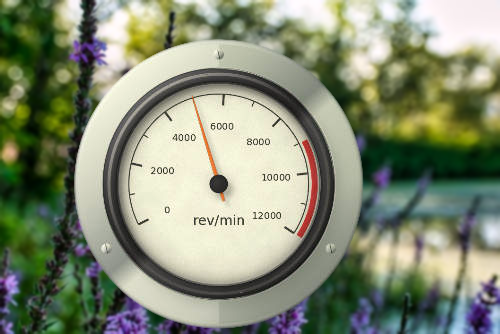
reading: {"value": 5000, "unit": "rpm"}
